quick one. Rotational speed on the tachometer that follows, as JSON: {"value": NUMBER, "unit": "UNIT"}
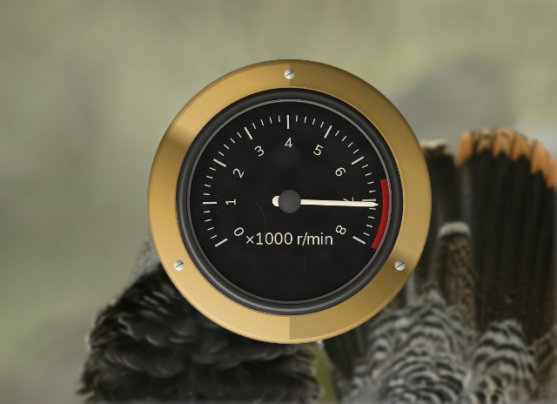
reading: {"value": 7100, "unit": "rpm"}
